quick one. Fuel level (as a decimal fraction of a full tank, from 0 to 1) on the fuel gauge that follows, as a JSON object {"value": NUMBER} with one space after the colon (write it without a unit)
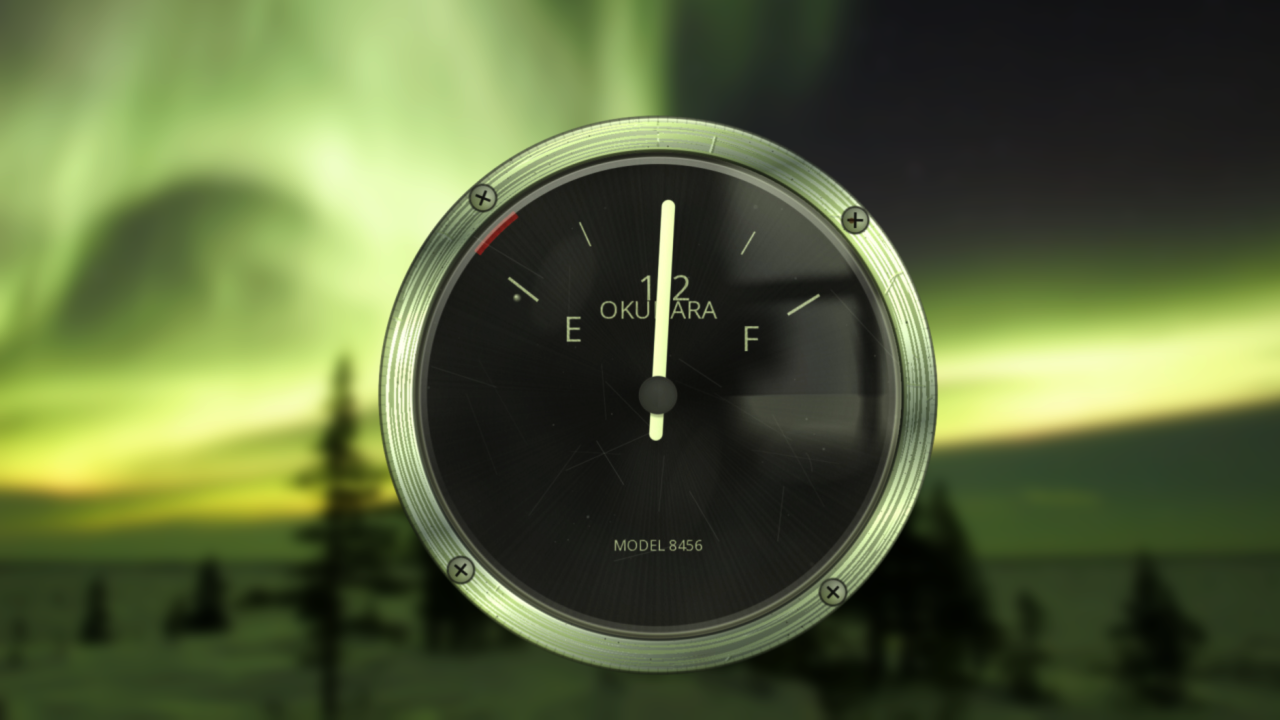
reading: {"value": 0.5}
